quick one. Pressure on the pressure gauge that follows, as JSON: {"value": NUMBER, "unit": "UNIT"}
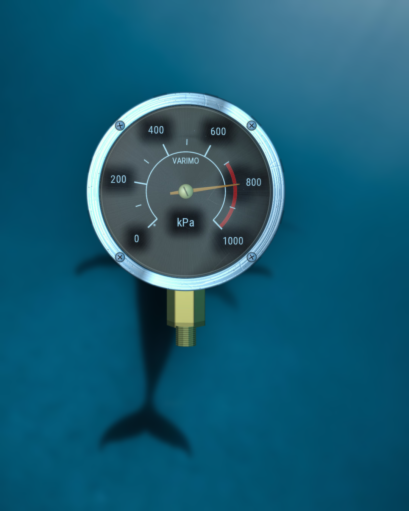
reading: {"value": 800, "unit": "kPa"}
